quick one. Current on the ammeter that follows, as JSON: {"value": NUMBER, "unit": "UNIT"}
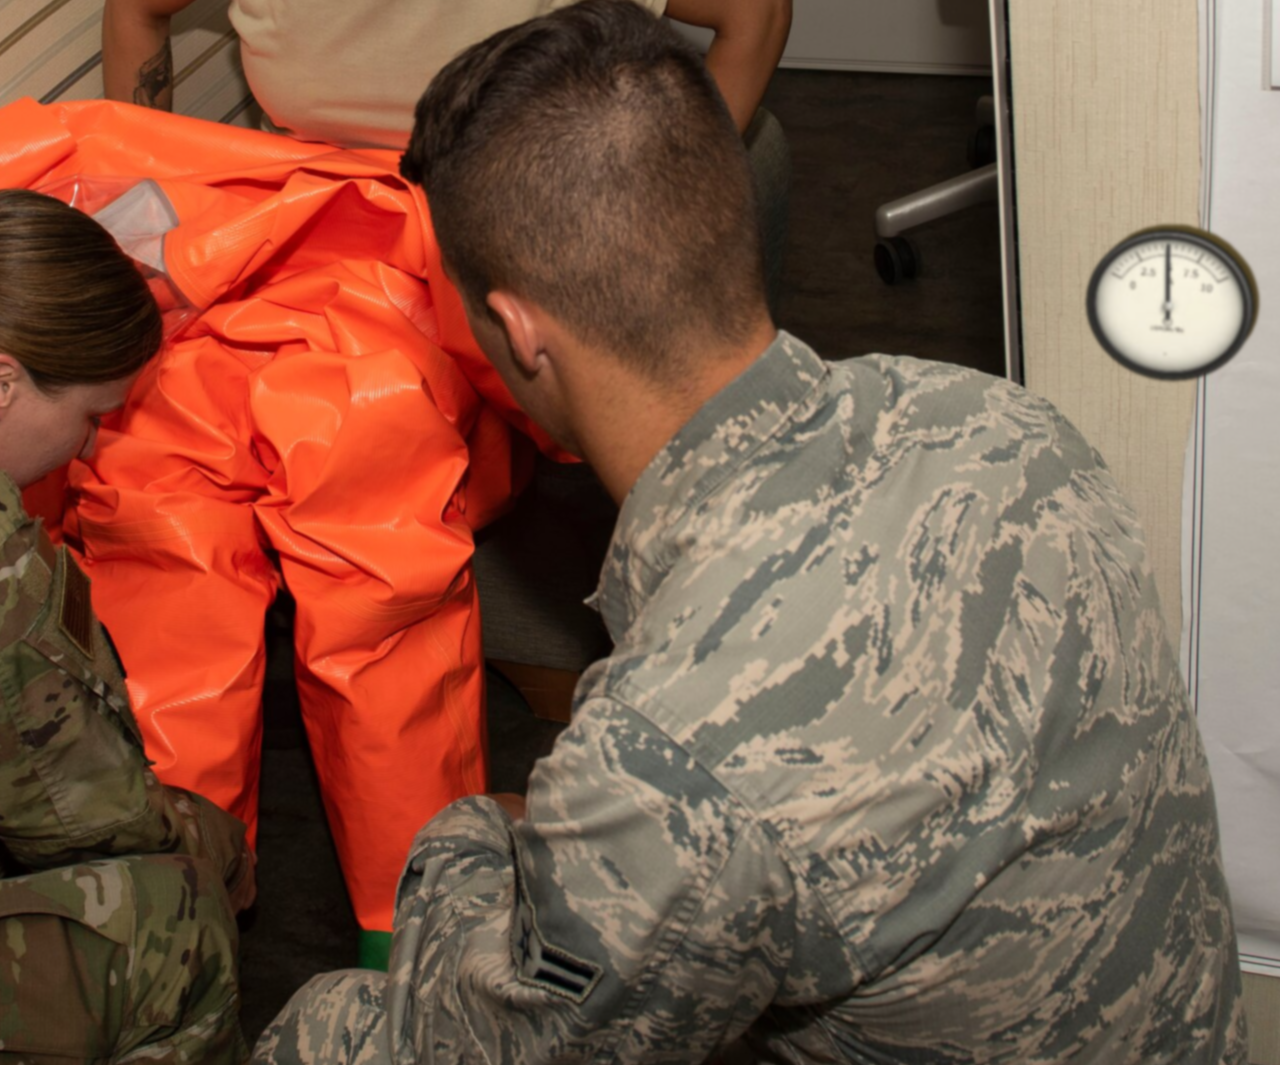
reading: {"value": 5, "unit": "A"}
